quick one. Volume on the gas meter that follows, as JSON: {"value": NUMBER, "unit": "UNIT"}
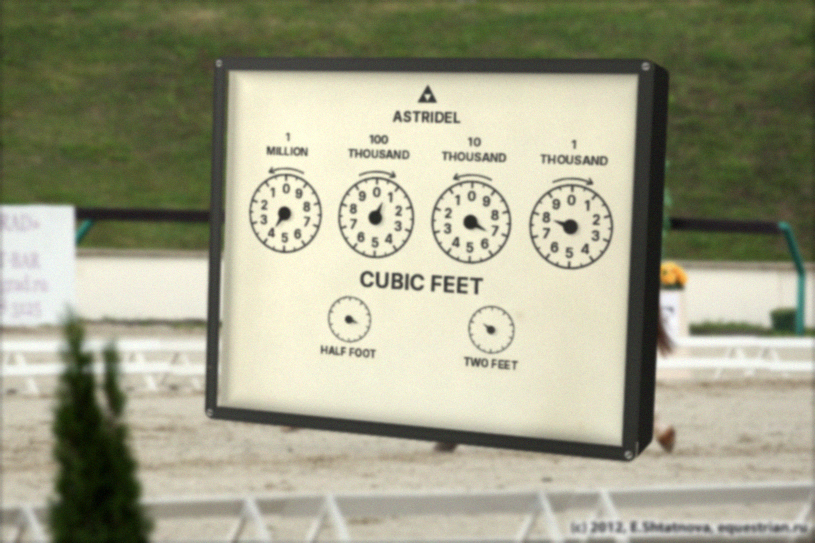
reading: {"value": 406800, "unit": "ft³"}
